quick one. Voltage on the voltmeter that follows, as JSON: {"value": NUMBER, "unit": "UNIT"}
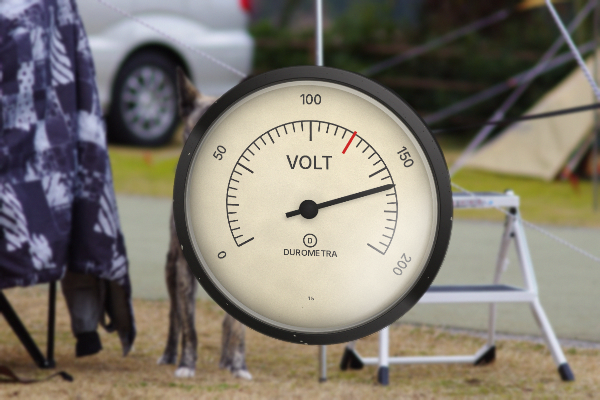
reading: {"value": 160, "unit": "V"}
